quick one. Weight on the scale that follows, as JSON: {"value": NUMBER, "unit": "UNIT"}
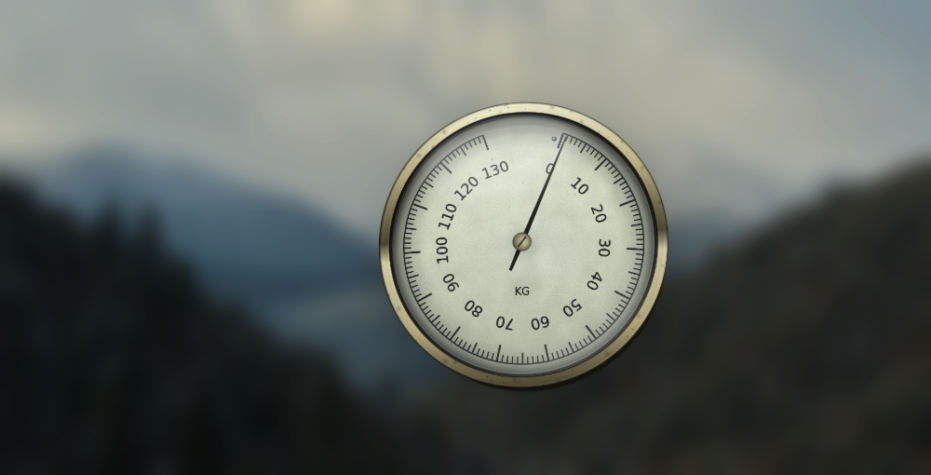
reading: {"value": 1, "unit": "kg"}
